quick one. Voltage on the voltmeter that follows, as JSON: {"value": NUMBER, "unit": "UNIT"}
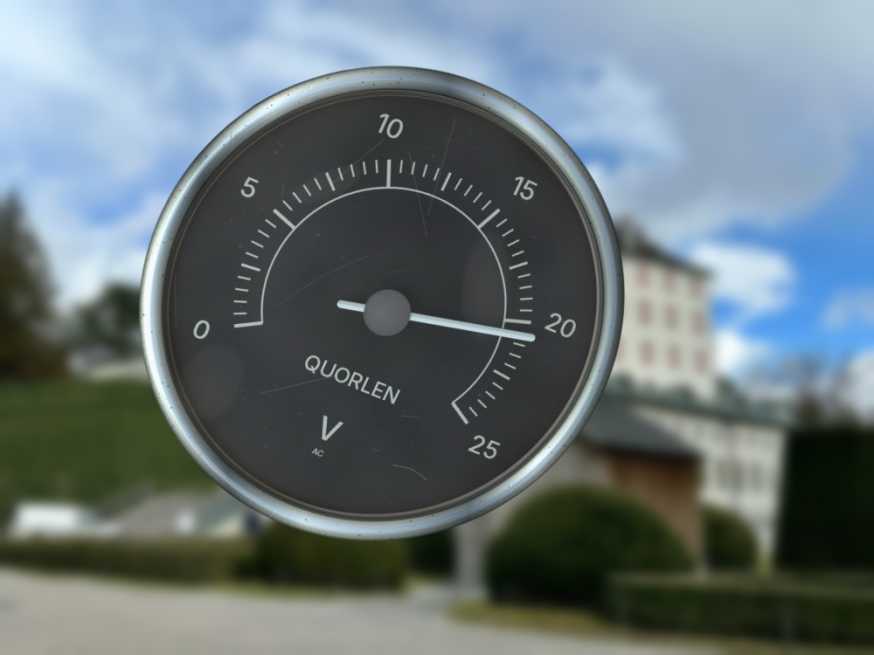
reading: {"value": 20.5, "unit": "V"}
